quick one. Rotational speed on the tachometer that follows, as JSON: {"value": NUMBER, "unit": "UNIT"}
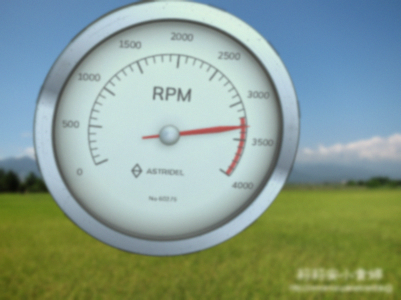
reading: {"value": 3300, "unit": "rpm"}
